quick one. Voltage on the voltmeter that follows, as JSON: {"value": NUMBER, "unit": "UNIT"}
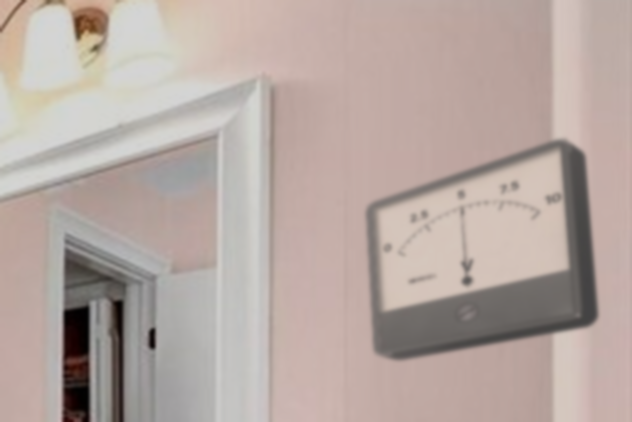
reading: {"value": 5, "unit": "V"}
